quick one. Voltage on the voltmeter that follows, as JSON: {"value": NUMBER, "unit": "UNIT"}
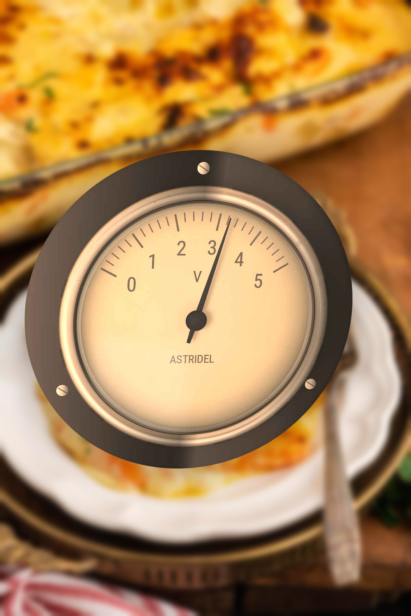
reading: {"value": 3.2, "unit": "V"}
